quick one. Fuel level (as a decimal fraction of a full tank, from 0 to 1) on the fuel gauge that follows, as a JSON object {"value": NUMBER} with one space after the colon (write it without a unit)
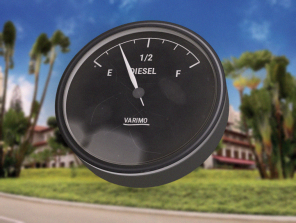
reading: {"value": 0.25}
